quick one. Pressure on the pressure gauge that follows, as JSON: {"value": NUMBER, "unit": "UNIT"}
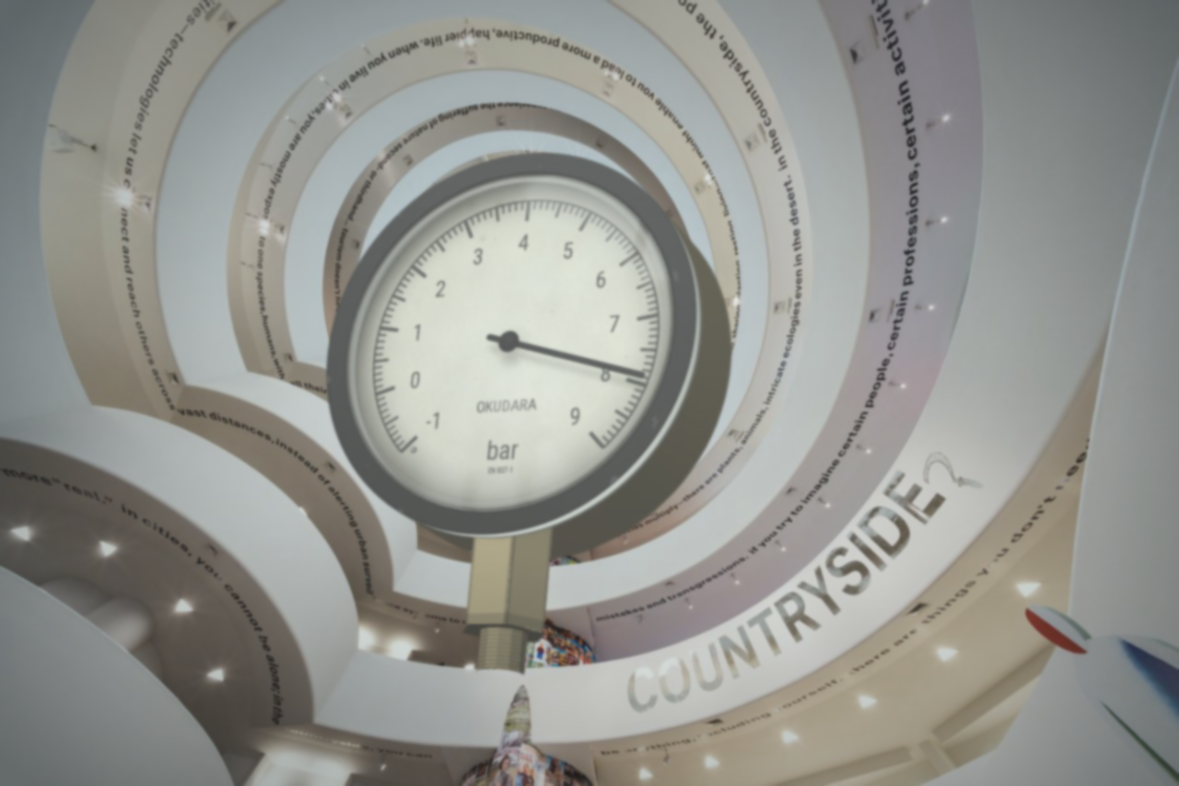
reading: {"value": 7.9, "unit": "bar"}
